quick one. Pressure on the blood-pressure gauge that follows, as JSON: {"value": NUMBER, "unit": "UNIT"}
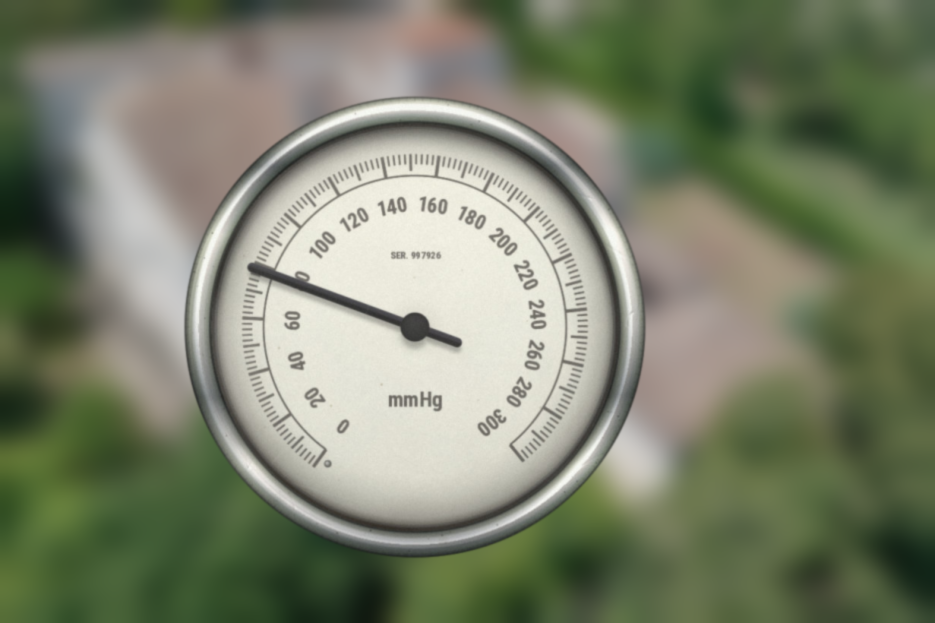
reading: {"value": 78, "unit": "mmHg"}
